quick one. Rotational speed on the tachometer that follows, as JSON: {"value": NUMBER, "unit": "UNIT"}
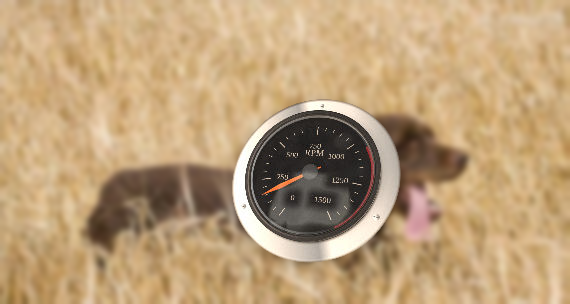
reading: {"value": 150, "unit": "rpm"}
